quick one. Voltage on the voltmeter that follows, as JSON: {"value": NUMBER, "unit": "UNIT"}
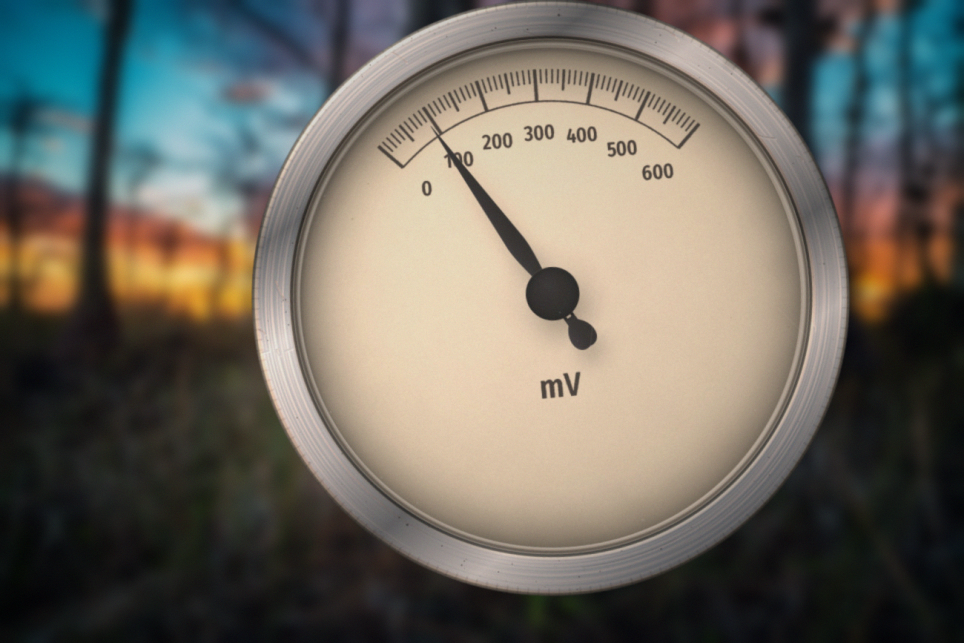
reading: {"value": 90, "unit": "mV"}
